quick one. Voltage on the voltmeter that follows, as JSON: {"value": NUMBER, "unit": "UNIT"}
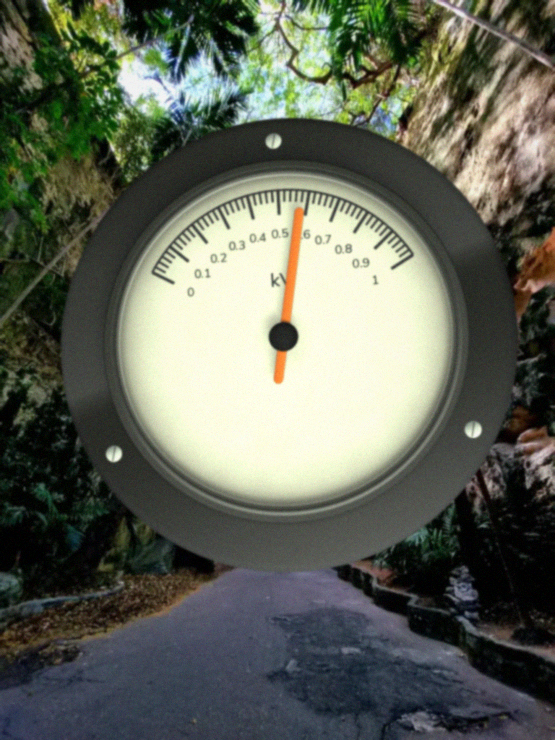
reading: {"value": 0.58, "unit": "kV"}
